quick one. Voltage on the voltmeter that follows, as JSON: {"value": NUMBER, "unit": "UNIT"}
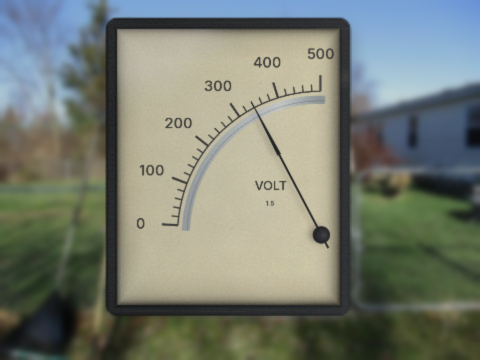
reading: {"value": 340, "unit": "V"}
